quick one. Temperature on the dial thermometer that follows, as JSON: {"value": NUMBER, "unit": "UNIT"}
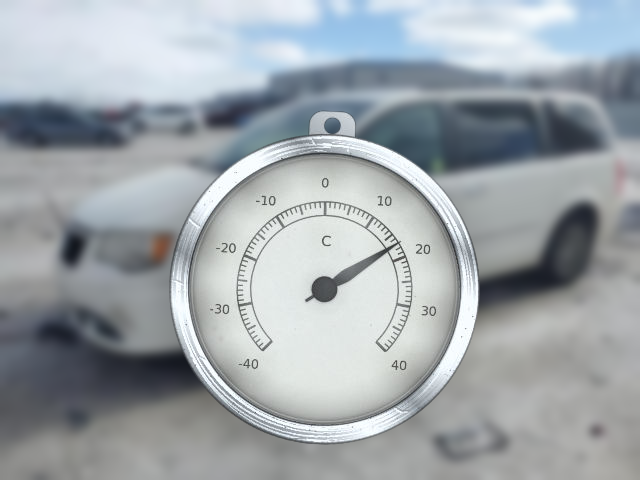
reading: {"value": 17, "unit": "°C"}
